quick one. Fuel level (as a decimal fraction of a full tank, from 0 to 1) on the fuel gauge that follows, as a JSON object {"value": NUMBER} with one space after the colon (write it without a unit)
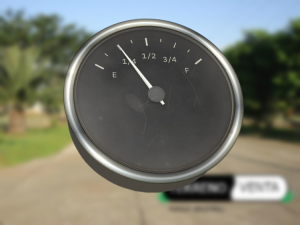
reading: {"value": 0.25}
